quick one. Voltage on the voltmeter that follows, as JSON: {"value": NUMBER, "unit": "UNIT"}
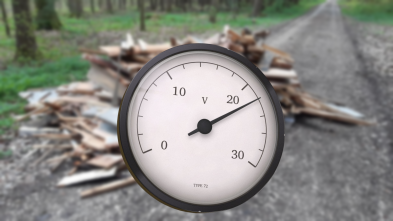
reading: {"value": 22, "unit": "V"}
